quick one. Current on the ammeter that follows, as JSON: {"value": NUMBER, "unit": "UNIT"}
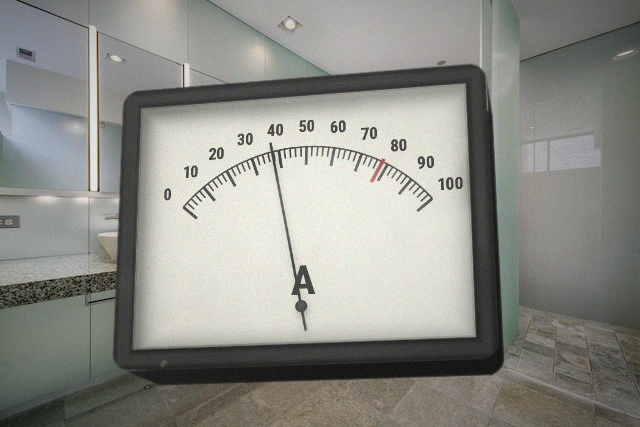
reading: {"value": 38, "unit": "A"}
